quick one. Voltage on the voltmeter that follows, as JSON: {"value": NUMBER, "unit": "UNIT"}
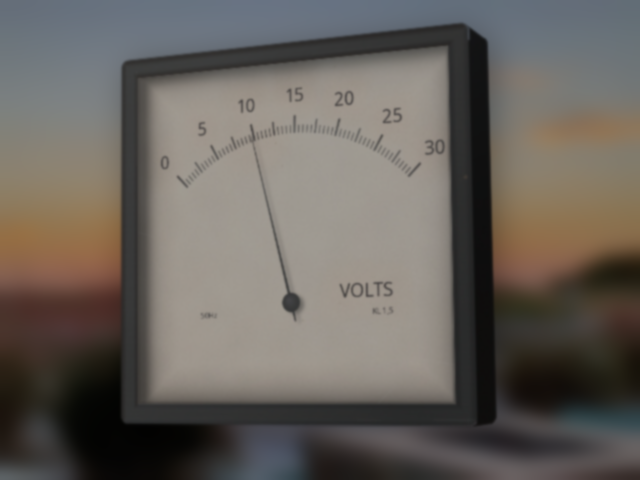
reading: {"value": 10, "unit": "V"}
